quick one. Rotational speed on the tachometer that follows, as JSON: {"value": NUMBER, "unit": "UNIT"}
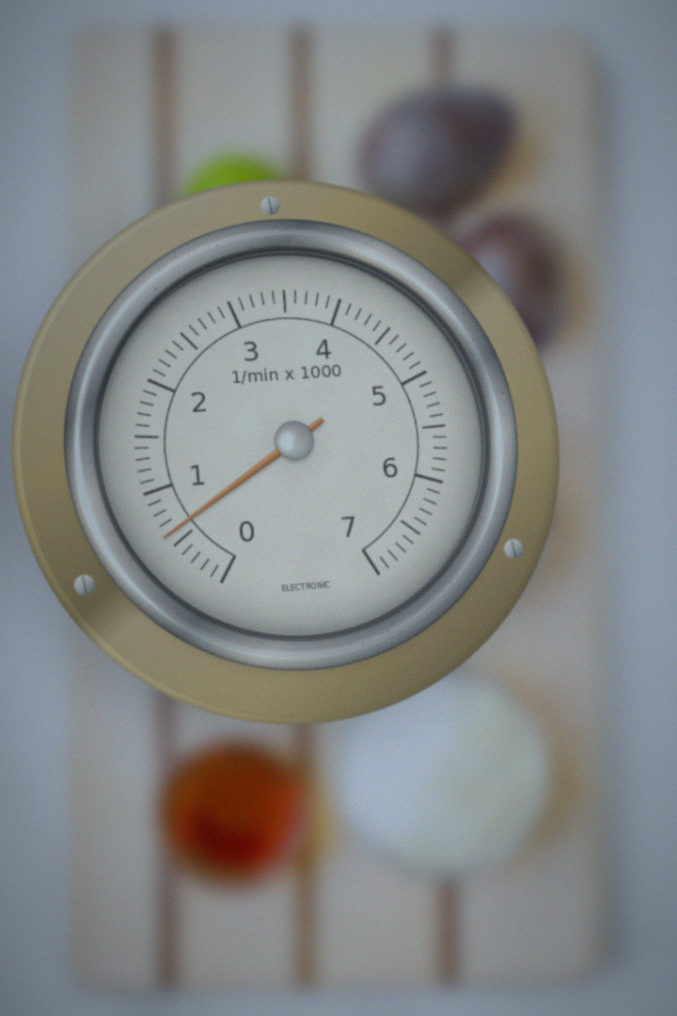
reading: {"value": 600, "unit": "rpm"}
